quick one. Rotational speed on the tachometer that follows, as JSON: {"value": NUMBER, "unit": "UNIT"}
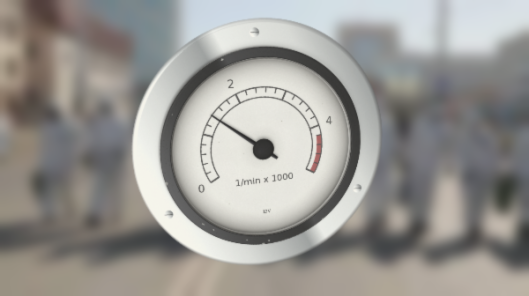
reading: {"value": 1400, "unit": "rpm"}
